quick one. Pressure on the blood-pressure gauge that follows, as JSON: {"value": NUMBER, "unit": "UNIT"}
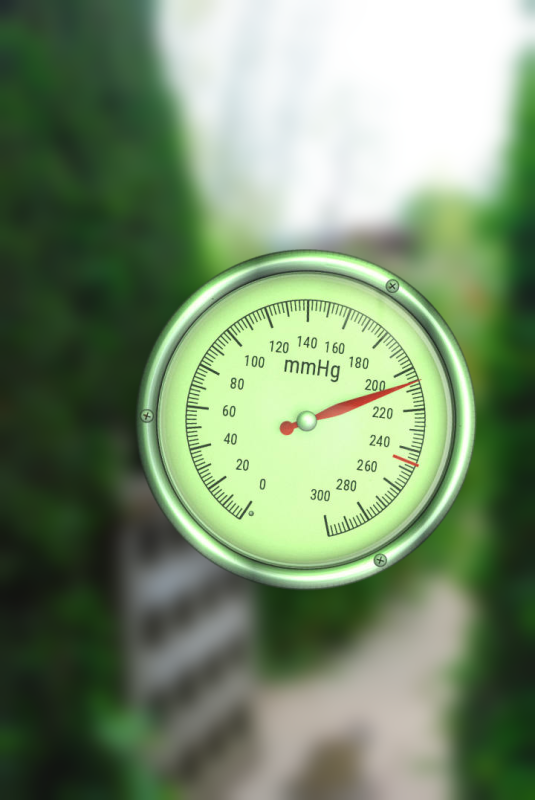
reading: {"value": 206, "unit": "mmHg"}
